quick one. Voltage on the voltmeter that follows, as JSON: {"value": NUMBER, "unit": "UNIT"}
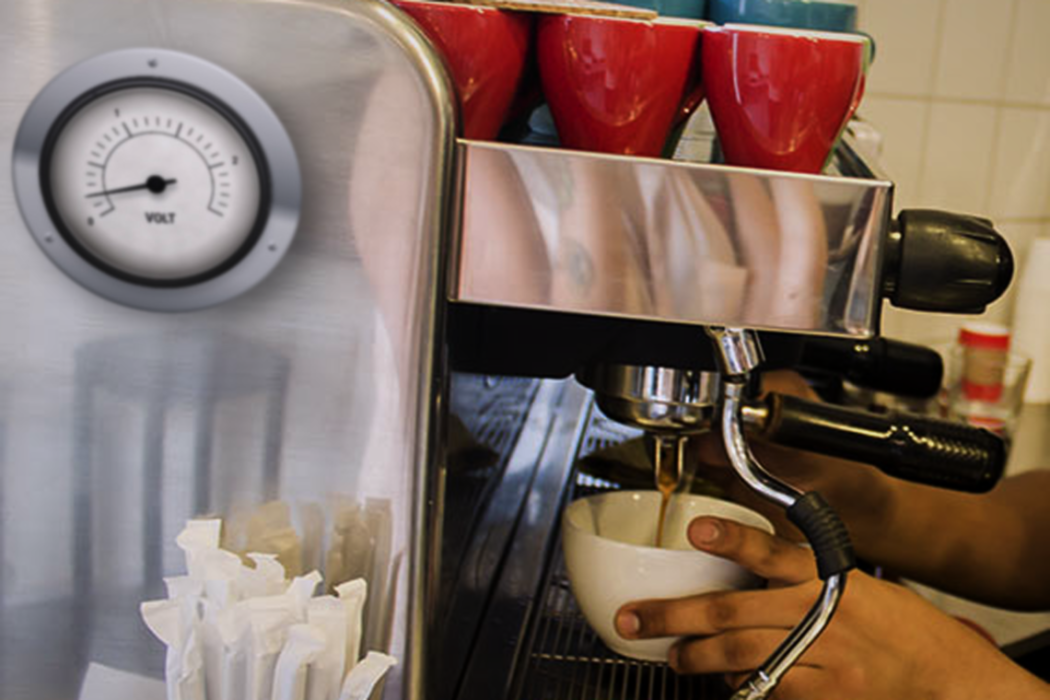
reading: {"value": 0.2, "unit": "V"}
